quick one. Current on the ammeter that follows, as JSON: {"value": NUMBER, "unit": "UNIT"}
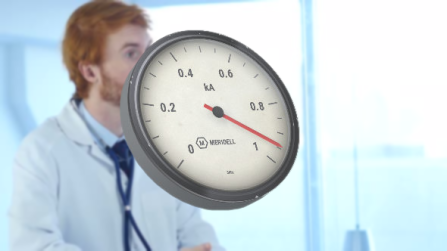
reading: {"value": 0.95, "unit": "kA"}
